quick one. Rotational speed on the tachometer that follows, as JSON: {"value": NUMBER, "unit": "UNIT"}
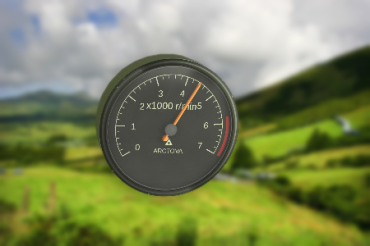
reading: {"value": 4400, "unit": "rpm"}
